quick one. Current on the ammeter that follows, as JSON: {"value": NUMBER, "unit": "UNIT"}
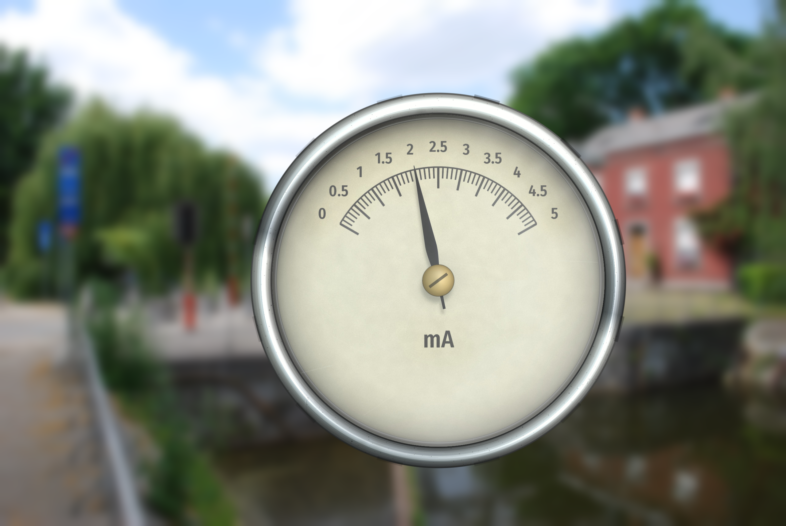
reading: {"value": 2, "unit": "mA"}
